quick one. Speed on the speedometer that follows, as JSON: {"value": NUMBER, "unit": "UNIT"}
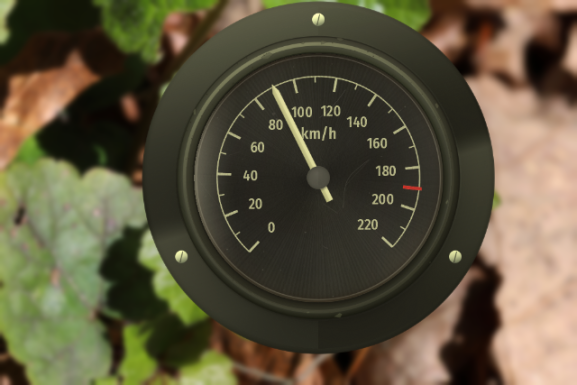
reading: {"value": 90, "unit": "km/h"}
